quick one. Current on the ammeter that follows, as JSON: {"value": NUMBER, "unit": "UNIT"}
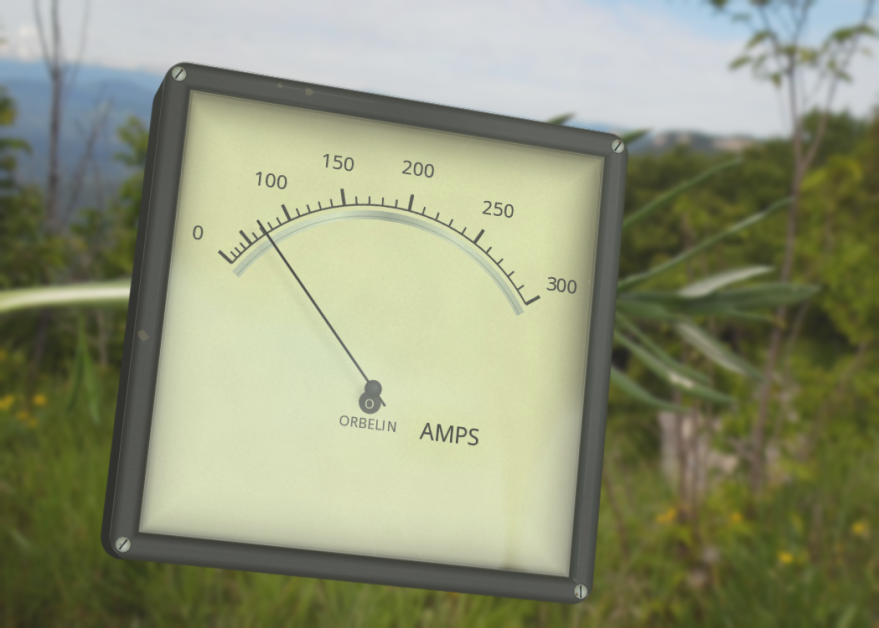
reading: {"value": 70, "unit": "A"}
